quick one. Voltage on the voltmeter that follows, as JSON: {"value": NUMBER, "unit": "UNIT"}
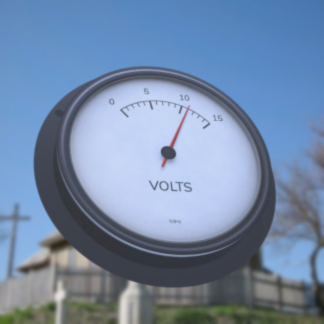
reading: {"value": 11, "unit": "V"}
